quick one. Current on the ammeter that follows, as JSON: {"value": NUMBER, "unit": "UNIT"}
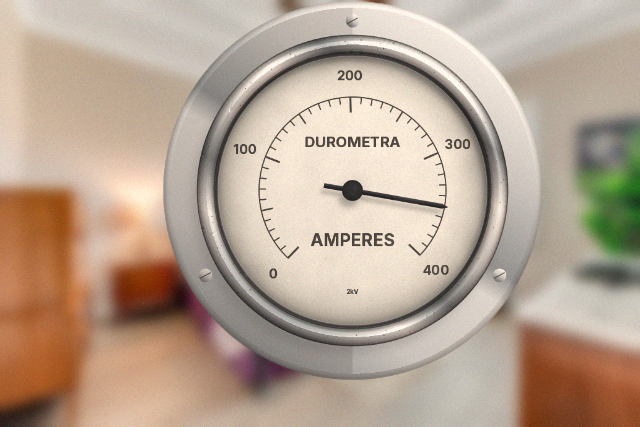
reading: {"value": 350, "unit": "A"}
